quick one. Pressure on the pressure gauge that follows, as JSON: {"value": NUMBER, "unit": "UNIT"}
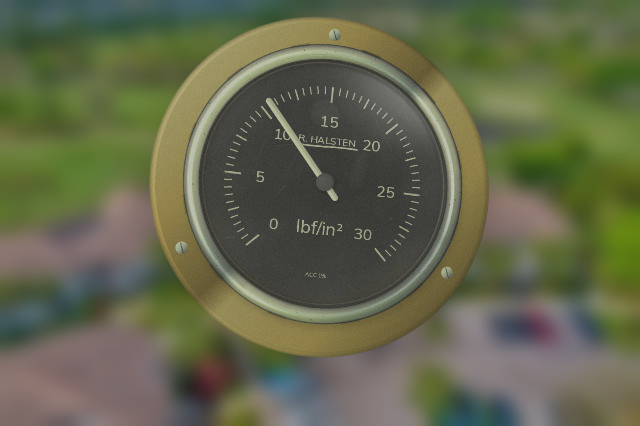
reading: {"value": 10.5, "unit": "psi"}
